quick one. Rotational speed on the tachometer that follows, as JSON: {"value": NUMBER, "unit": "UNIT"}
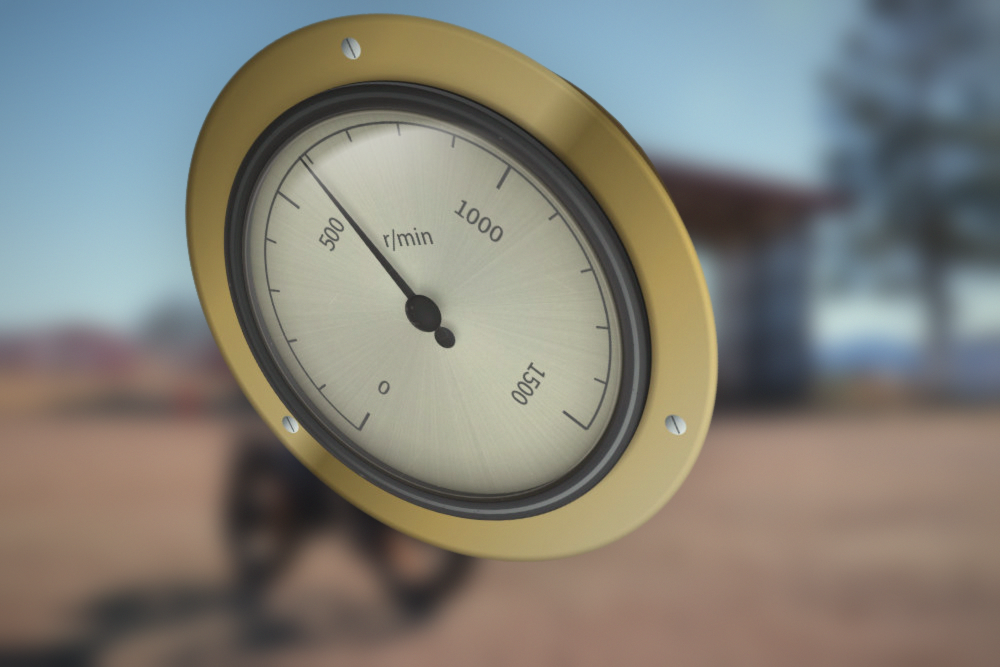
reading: {"value": 600, "unit": "rpm"}
